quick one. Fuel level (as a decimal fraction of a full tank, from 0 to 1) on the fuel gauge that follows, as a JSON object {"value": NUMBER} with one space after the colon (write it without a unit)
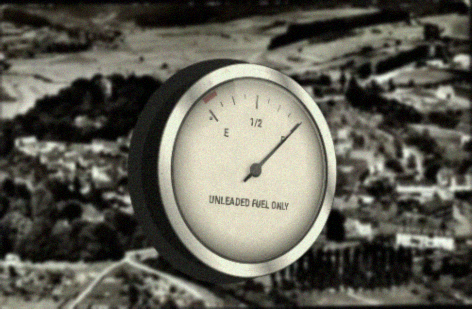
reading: {"value": 1}
